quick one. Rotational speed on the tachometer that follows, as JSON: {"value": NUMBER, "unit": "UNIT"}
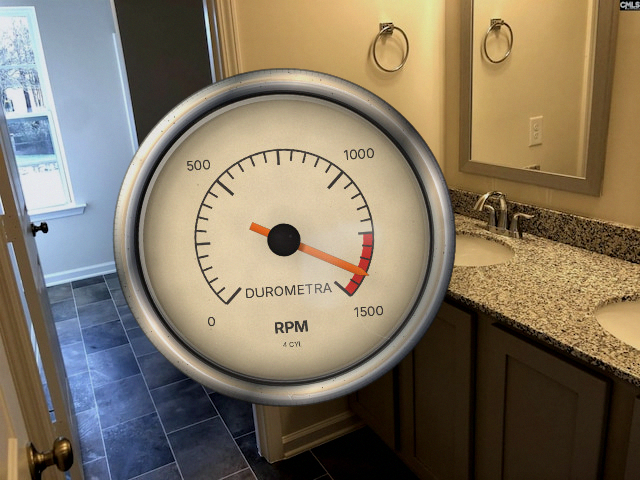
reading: {"value": 1400, "unit": "rpm"}
